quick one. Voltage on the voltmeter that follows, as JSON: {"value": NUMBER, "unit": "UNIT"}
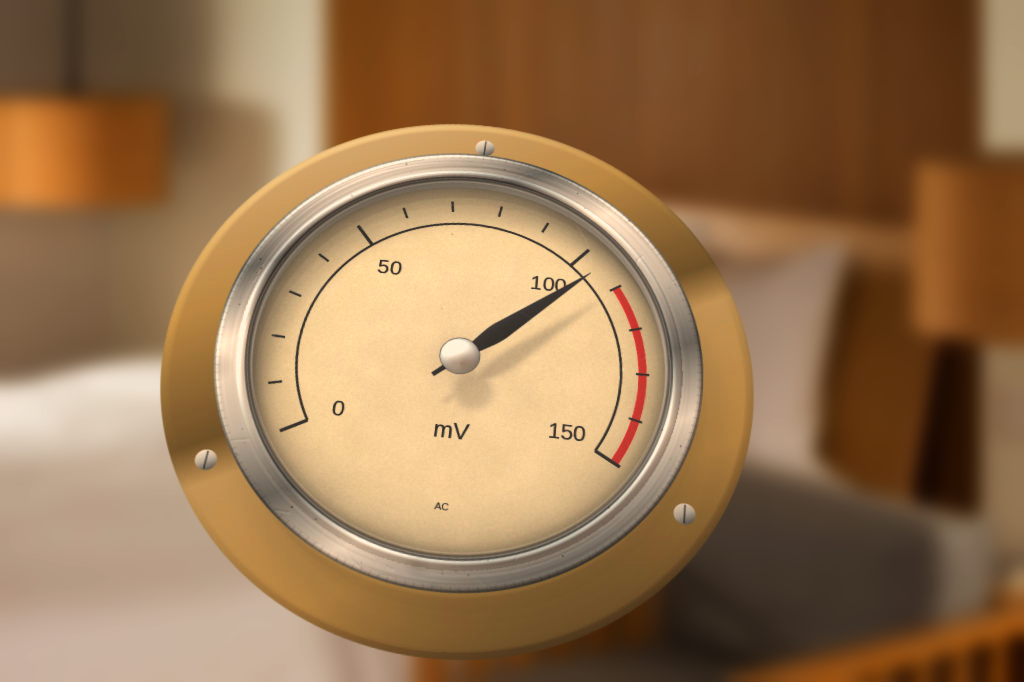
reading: {"value": 105, "unit": "mV"}
